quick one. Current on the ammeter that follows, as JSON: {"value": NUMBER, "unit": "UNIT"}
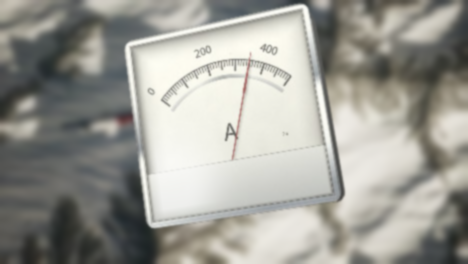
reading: {"value": 350, "unit": "A"}
